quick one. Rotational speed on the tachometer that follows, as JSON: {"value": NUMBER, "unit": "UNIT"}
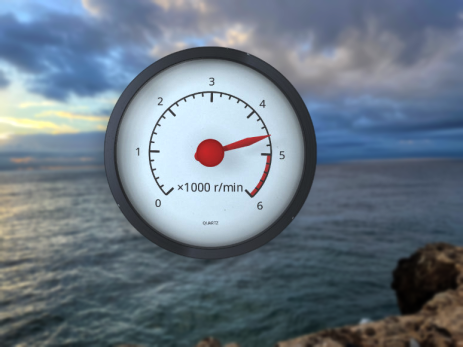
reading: {"value": 4600, "unit": "rpm"}
